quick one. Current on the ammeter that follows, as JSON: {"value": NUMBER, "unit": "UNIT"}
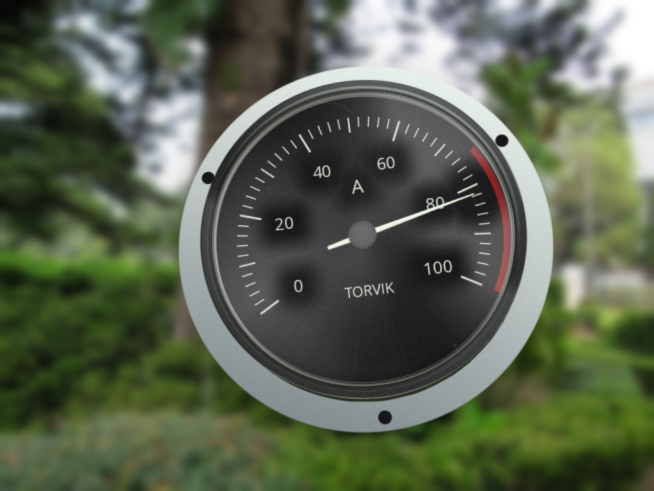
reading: {"value": 82, "unit": "A"}
